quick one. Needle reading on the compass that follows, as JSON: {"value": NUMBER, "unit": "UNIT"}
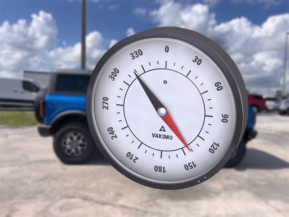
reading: {"value": 140, "unit": "°"}
